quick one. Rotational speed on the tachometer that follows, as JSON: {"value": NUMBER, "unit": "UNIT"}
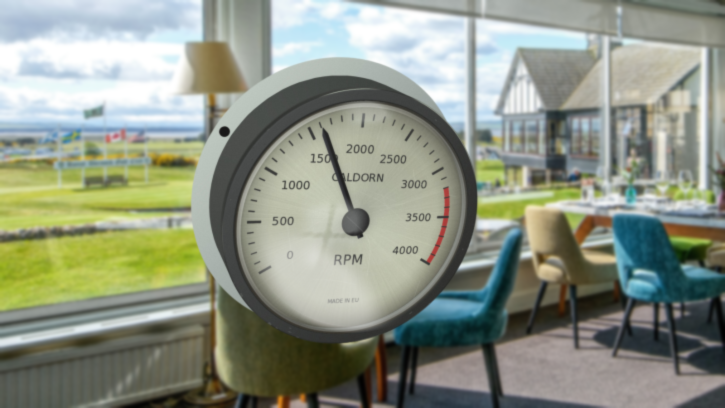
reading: {"value": 1600, "unit": "rpm"}
